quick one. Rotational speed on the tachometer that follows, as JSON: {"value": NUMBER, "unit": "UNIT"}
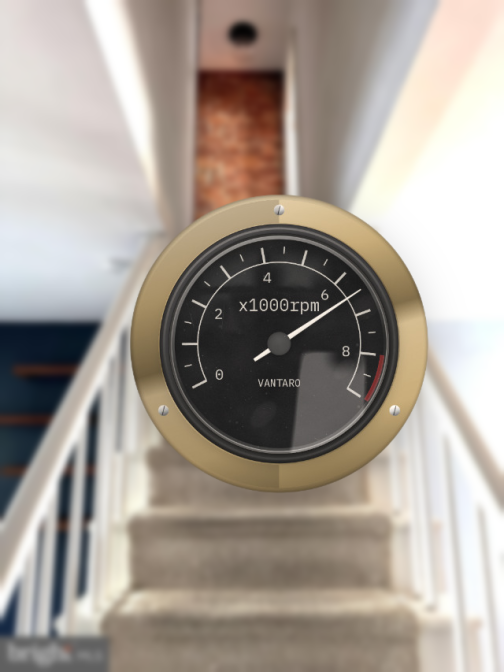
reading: {"value": 6500, "unit": "rpm"}
